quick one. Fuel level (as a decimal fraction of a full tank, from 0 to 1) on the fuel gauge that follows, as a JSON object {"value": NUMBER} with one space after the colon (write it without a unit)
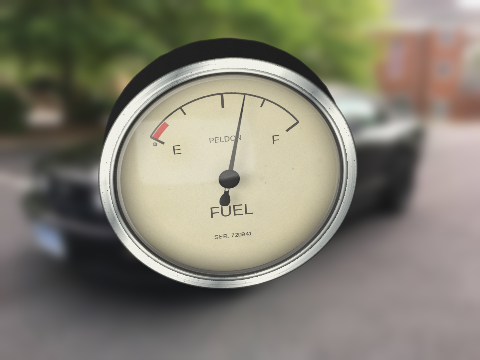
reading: {"value": 0.625}
